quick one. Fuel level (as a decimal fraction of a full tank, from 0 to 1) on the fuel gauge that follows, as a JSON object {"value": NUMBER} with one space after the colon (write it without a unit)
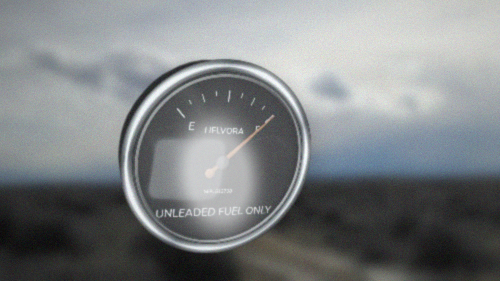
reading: {"value": 1}
